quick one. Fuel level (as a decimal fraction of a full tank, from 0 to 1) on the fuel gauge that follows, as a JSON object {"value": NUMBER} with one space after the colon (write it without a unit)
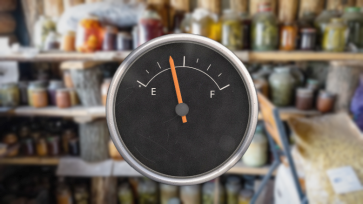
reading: {"value": 0.375}
